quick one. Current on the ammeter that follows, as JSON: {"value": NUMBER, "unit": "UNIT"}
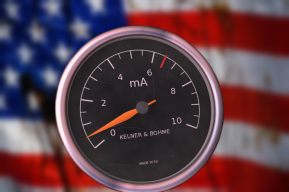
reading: {"value": 0.5, "unit": "mA"}
